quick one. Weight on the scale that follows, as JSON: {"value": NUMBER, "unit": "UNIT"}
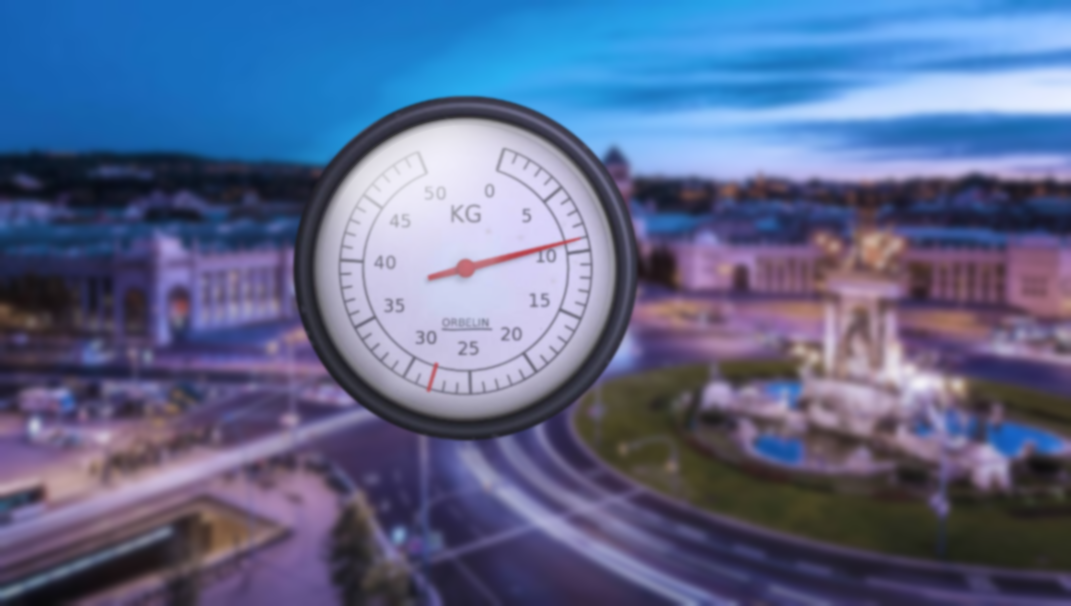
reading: {"value": 9, "unit": "kg"}
